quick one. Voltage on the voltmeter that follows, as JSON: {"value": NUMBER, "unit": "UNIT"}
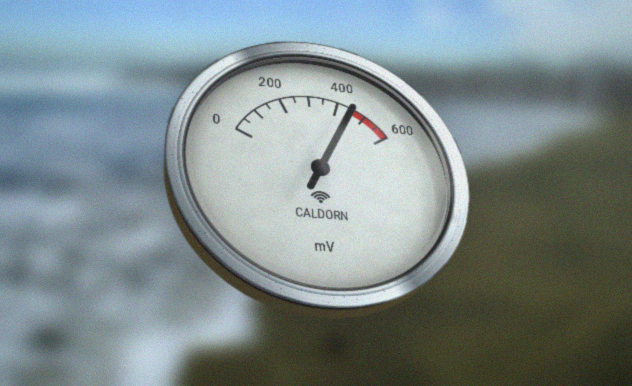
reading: {"value": 450, "unit": "mV"}
